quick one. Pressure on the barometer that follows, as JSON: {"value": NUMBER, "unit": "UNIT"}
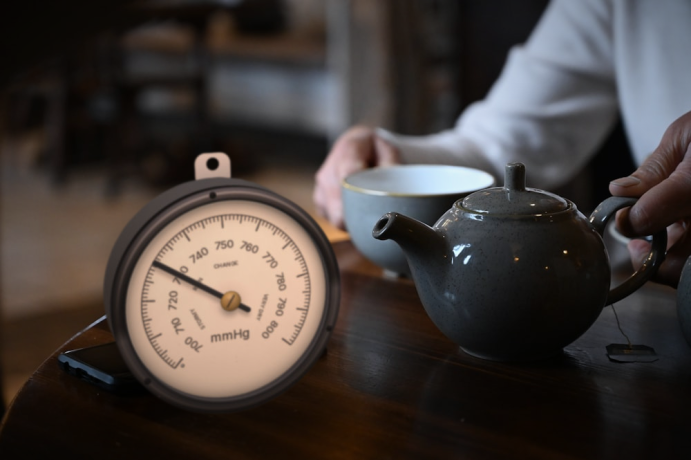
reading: {"value": 730, "unit": "mmHg"}
